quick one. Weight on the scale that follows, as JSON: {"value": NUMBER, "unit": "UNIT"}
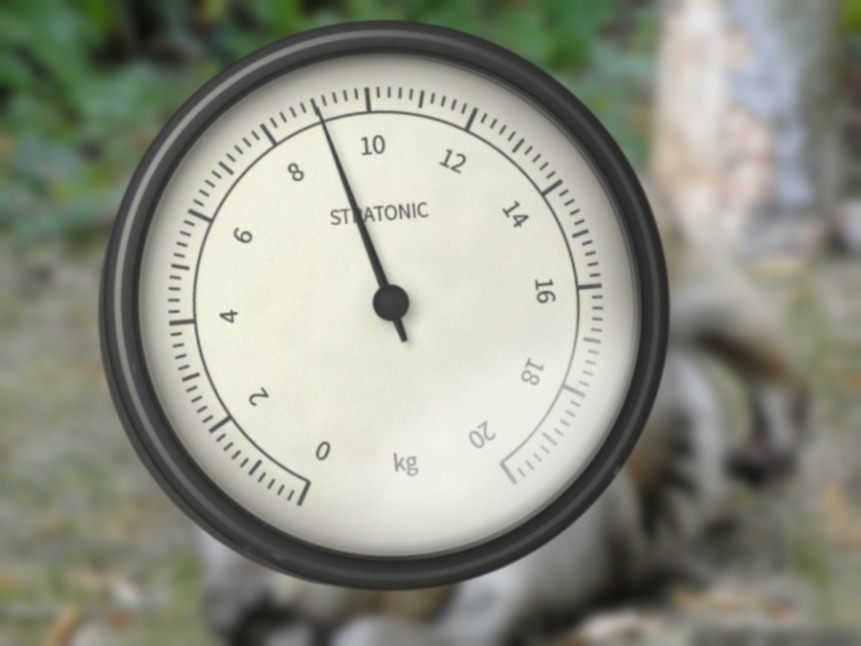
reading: {"value": 9, "unit": "kg"}
